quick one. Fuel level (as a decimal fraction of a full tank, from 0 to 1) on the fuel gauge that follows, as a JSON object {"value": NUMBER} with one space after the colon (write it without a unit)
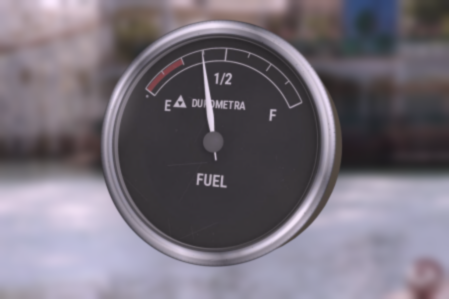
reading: {"value": 0.375}
